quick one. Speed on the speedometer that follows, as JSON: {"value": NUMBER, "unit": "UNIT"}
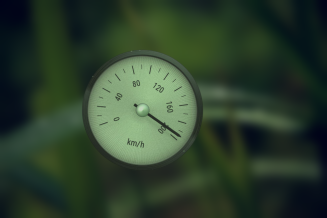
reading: {"value": 195, "unit": "km/h"}
